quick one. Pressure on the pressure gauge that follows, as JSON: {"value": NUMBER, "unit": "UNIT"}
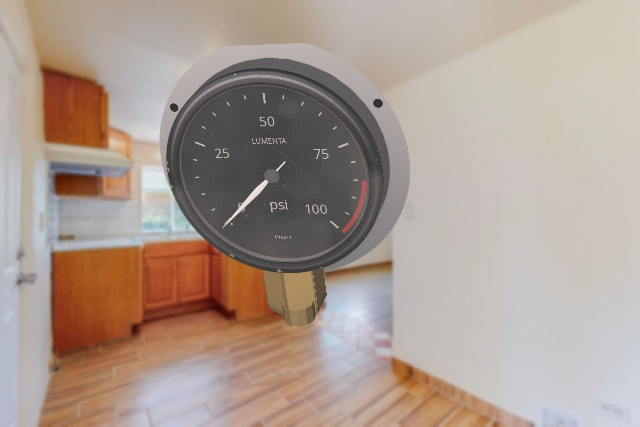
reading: {"value": 0, "unit": "psi"}
